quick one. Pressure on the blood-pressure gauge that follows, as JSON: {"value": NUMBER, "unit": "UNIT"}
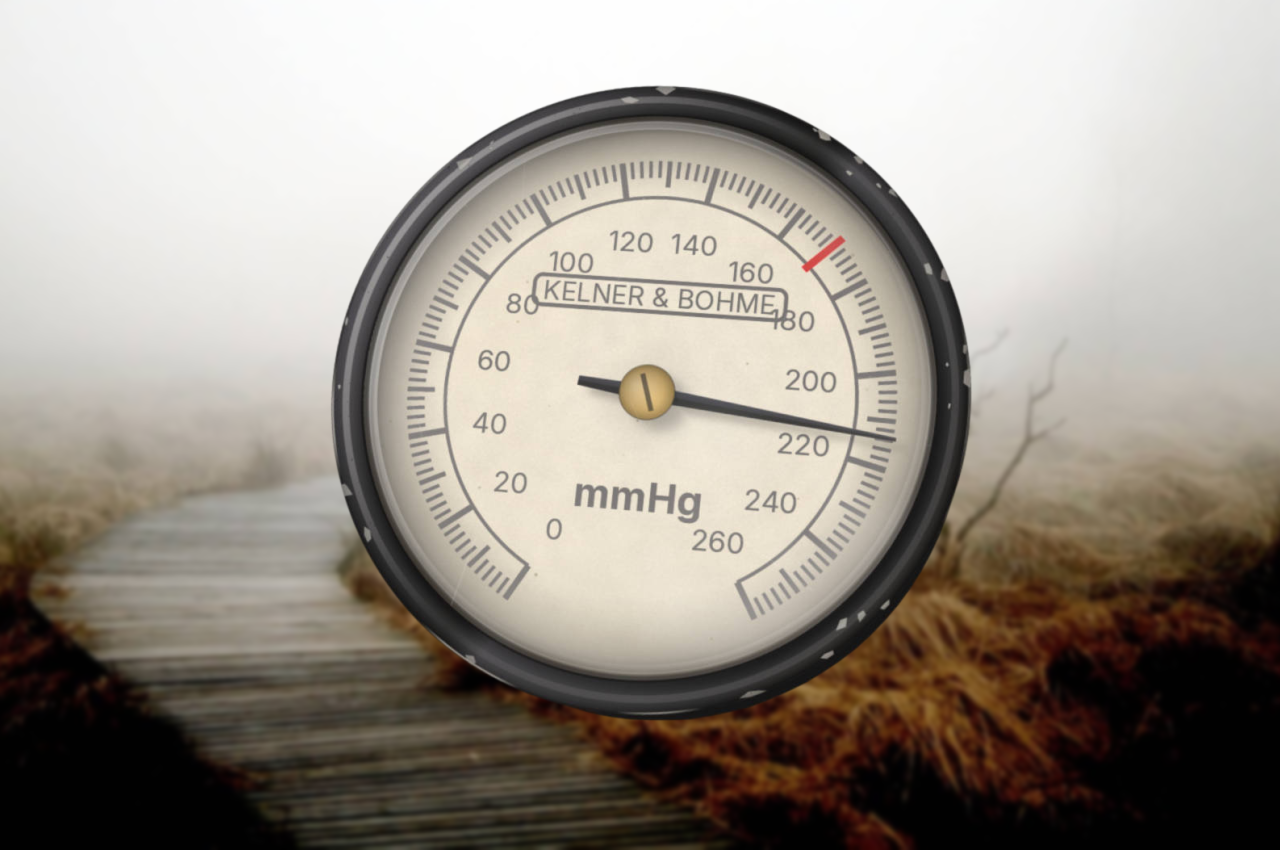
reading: {"value": 214, "unit": "mmHg"}
